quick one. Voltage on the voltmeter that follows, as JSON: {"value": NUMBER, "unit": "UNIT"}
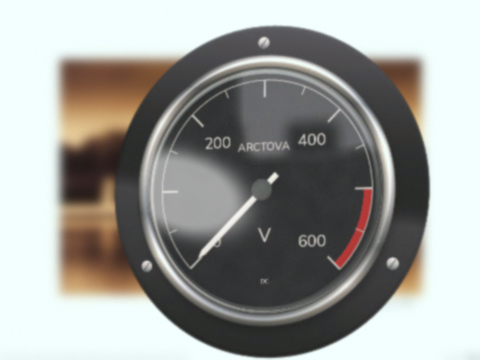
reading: {"value": 0, "unit": "V"}
